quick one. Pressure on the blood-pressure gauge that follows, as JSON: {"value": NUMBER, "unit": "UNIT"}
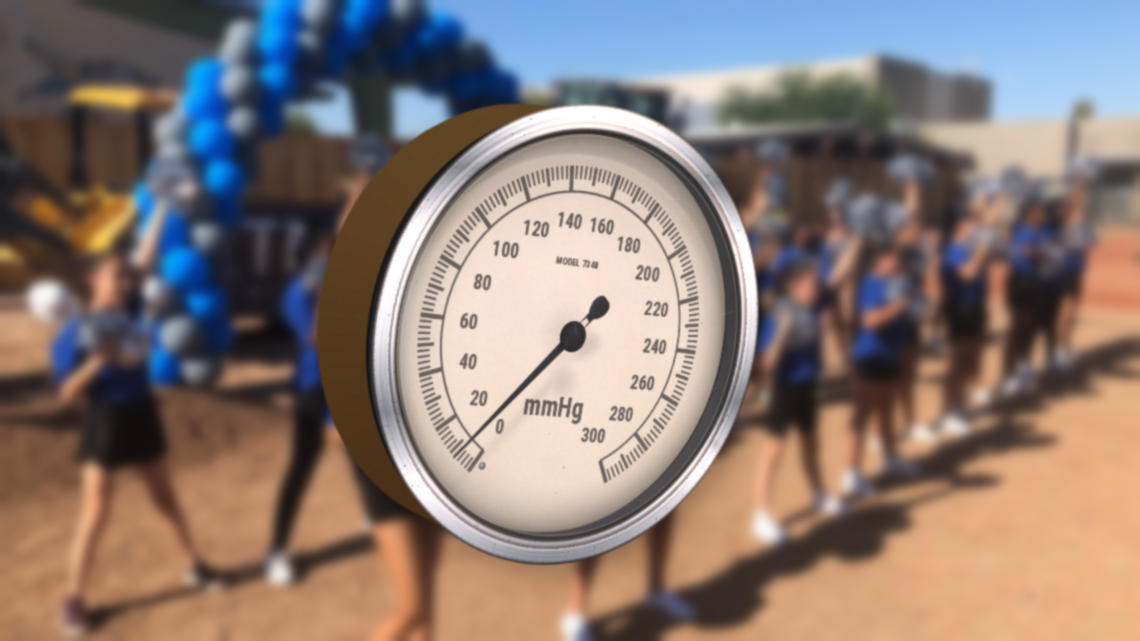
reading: {"value": 10, "unit": "mmHg"}
